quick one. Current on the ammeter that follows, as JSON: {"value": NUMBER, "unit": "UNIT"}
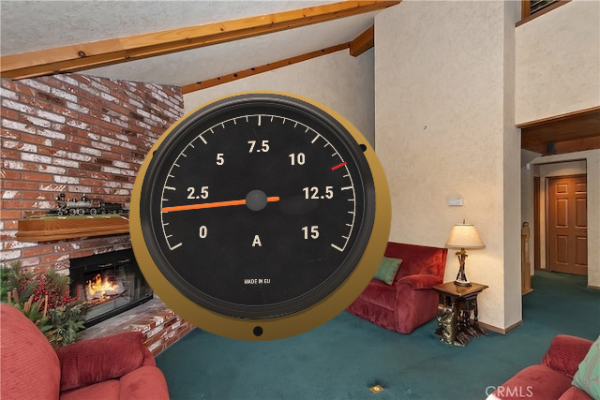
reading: {"value": 1.5, "unit": "A"}
